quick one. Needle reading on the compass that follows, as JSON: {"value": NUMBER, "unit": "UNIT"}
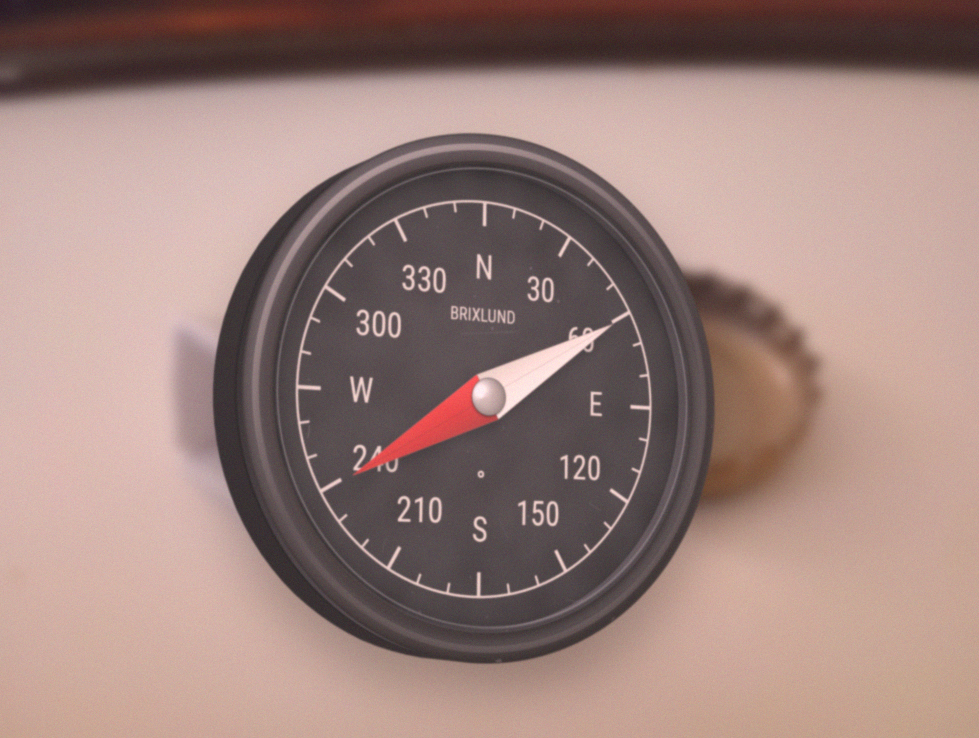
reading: {"value": 240, "unit": "°"}
